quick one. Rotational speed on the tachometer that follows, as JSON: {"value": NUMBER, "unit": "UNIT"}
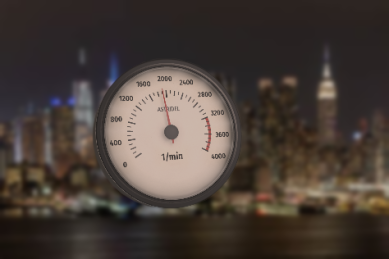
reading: {"value": 1900, "unit": "rpm"}
